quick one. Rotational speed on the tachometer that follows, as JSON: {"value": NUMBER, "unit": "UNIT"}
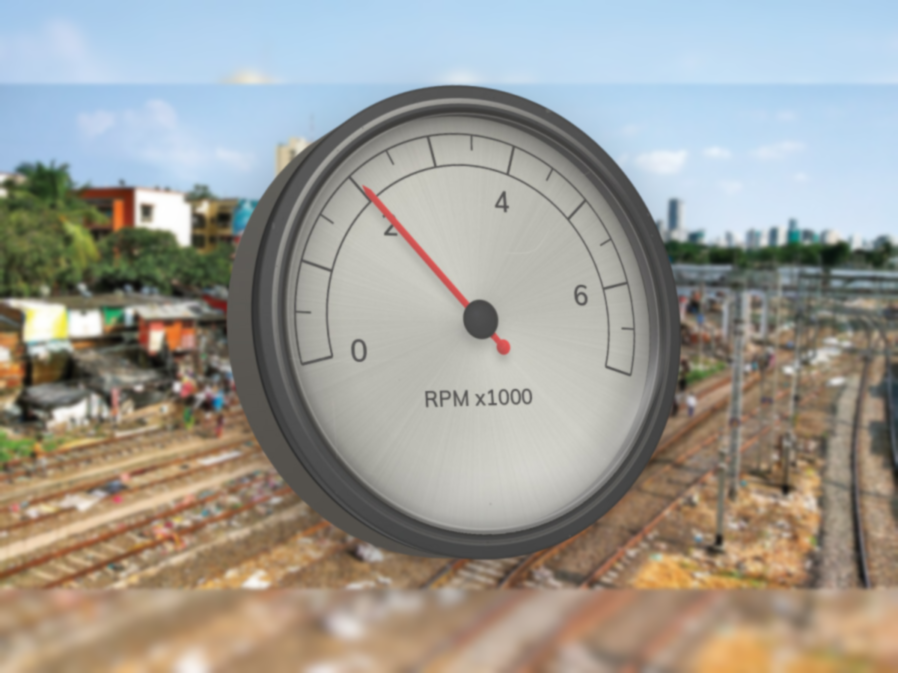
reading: {"value": 2000, "unit": "rpm"}
